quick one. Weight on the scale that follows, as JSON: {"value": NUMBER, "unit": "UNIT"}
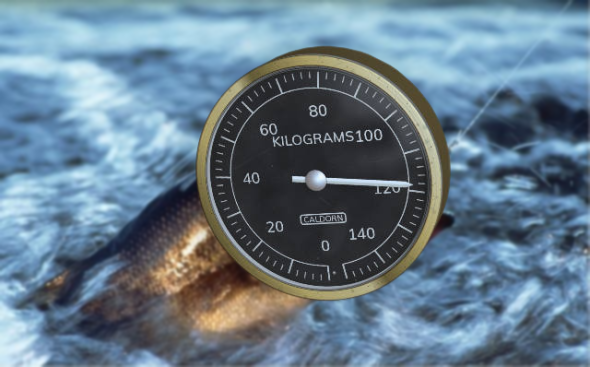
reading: {"value": 118, "unit": "kg"}
